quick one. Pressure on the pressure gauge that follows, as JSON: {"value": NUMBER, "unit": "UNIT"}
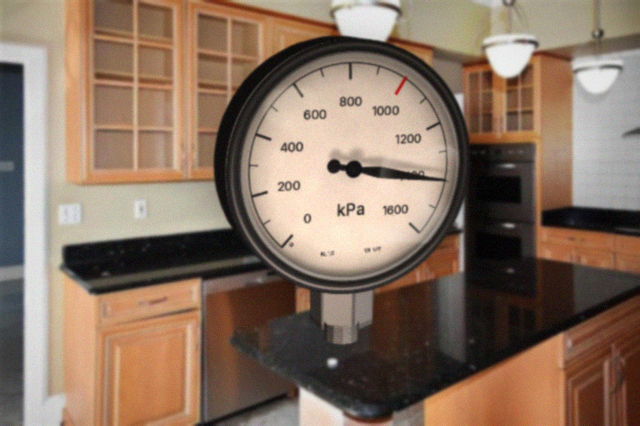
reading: {"value": 1400, "unit": "kPa"}
